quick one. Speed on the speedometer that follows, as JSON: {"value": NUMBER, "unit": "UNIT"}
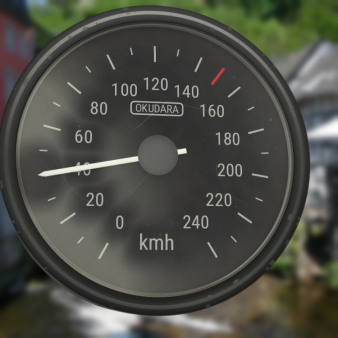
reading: {"value": 40, "unit": "km/h"}
